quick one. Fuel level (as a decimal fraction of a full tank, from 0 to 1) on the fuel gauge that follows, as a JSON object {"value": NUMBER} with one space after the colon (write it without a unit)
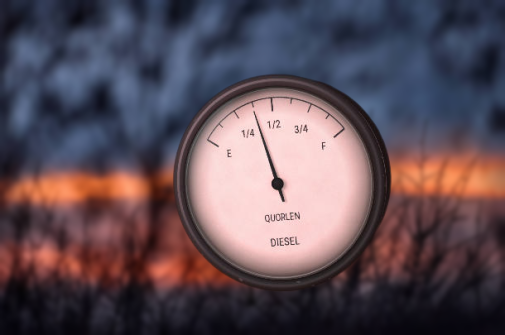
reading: {"value": 0.375}
